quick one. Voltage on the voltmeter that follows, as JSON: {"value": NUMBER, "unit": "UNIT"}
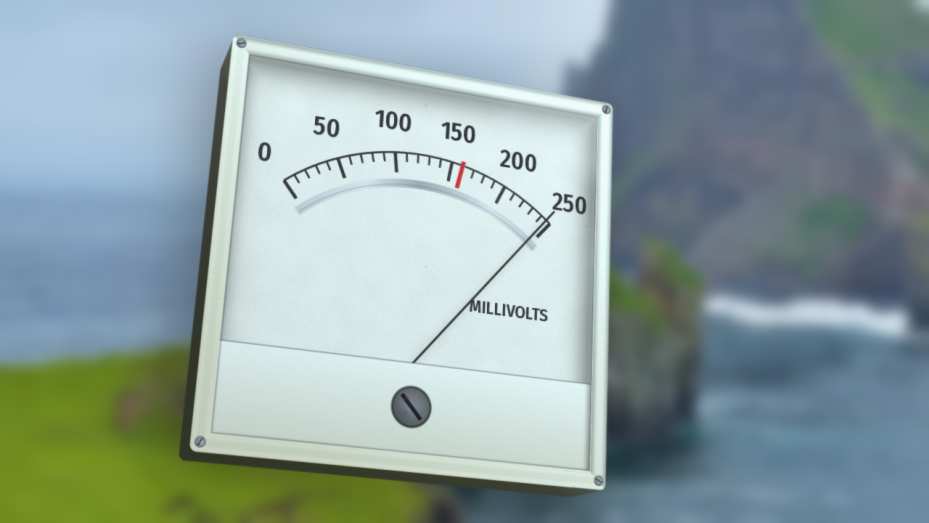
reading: {"value": 245, "unit": "mV"}
